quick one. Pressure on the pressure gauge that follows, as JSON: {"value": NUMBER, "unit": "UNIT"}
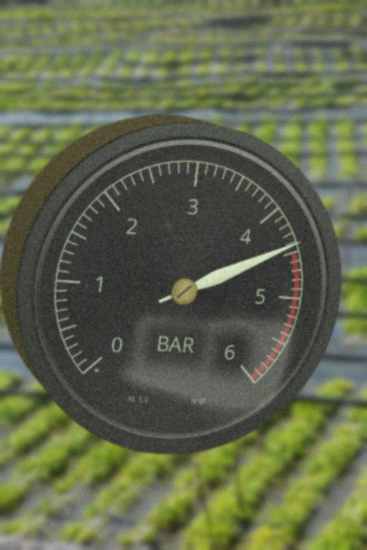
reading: {"value": 4.4, "unit": "bar"}
